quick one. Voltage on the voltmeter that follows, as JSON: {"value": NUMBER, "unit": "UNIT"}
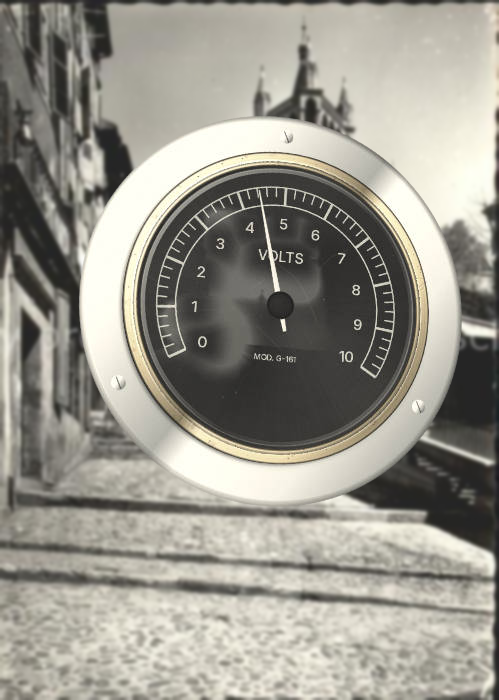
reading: {"value": 4.4, "unit": "V"}
